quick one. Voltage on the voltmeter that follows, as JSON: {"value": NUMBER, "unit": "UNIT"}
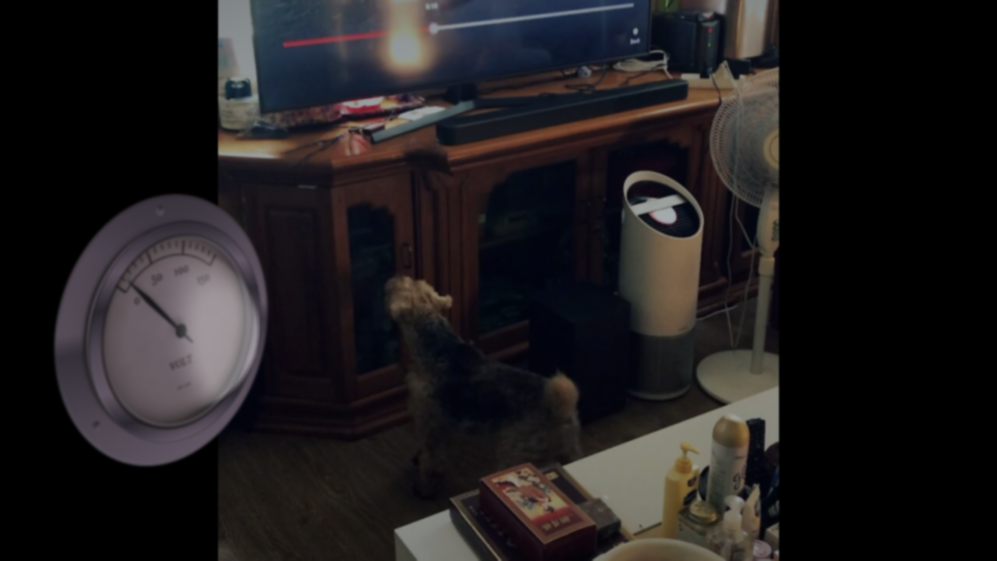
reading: {"value": 10, "unit": "V"}
